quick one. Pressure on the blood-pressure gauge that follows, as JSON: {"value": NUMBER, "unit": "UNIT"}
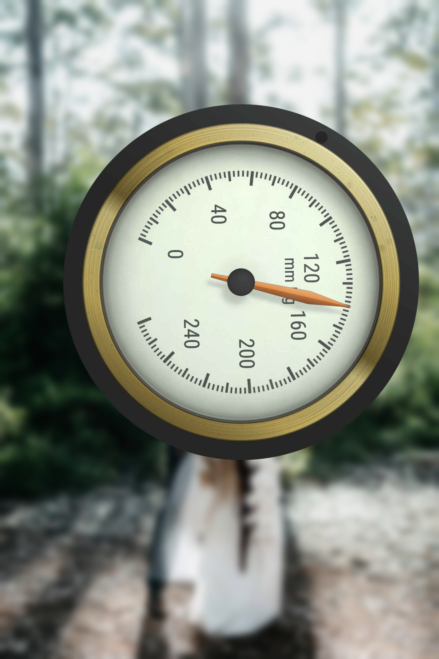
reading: {"value": 140, "unit": "mmHg"}
